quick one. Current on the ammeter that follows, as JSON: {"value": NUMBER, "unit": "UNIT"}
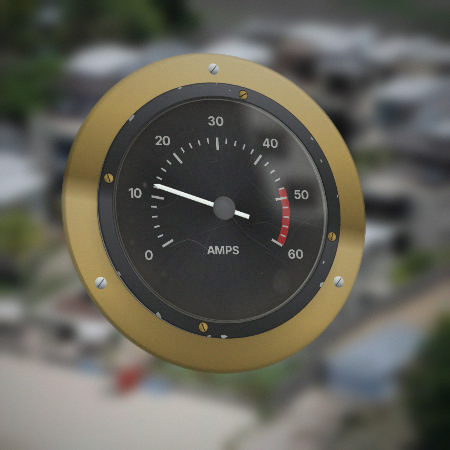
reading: {"value": 12, "unit": "A"}
